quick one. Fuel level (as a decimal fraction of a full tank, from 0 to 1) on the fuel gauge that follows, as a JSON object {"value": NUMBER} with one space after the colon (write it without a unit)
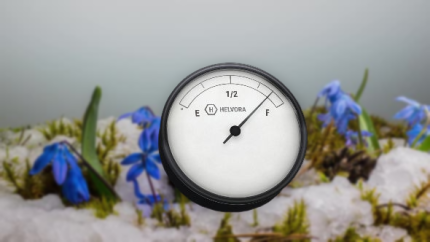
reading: {"value": 0.875}
